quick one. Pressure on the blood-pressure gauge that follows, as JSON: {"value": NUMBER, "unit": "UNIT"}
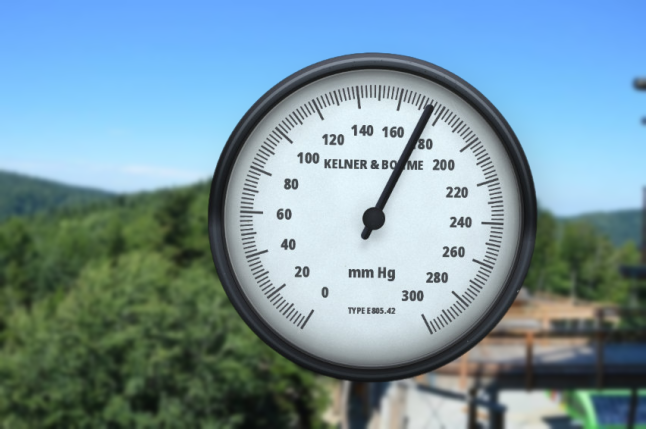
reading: {"value": 174, "unit": "mmHg"}
